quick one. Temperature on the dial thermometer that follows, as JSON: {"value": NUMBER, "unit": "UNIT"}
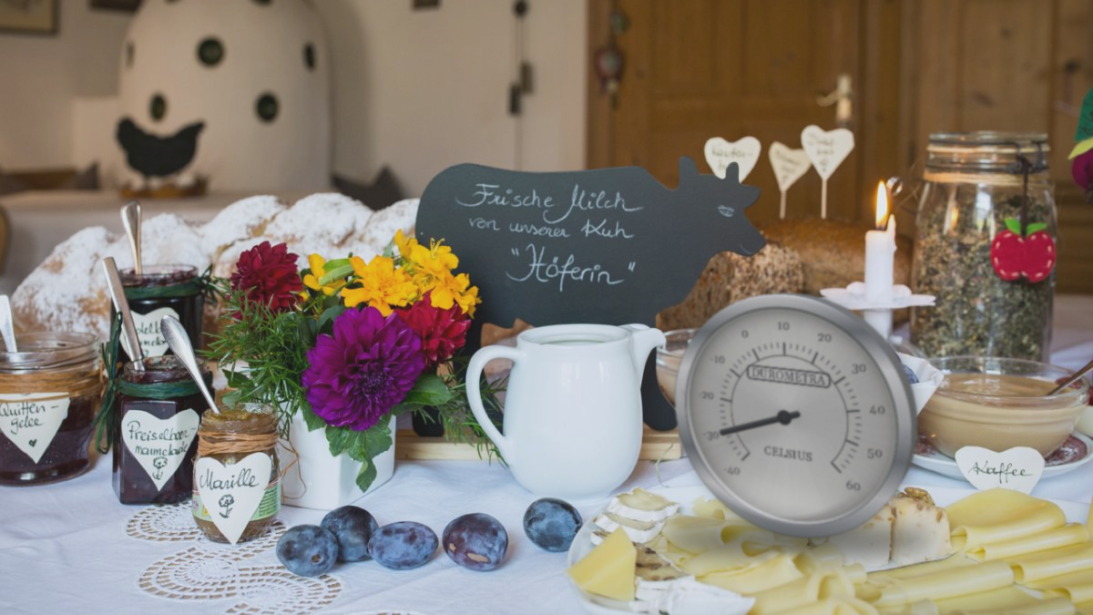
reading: {"value": -30, "unit": "°C"}
